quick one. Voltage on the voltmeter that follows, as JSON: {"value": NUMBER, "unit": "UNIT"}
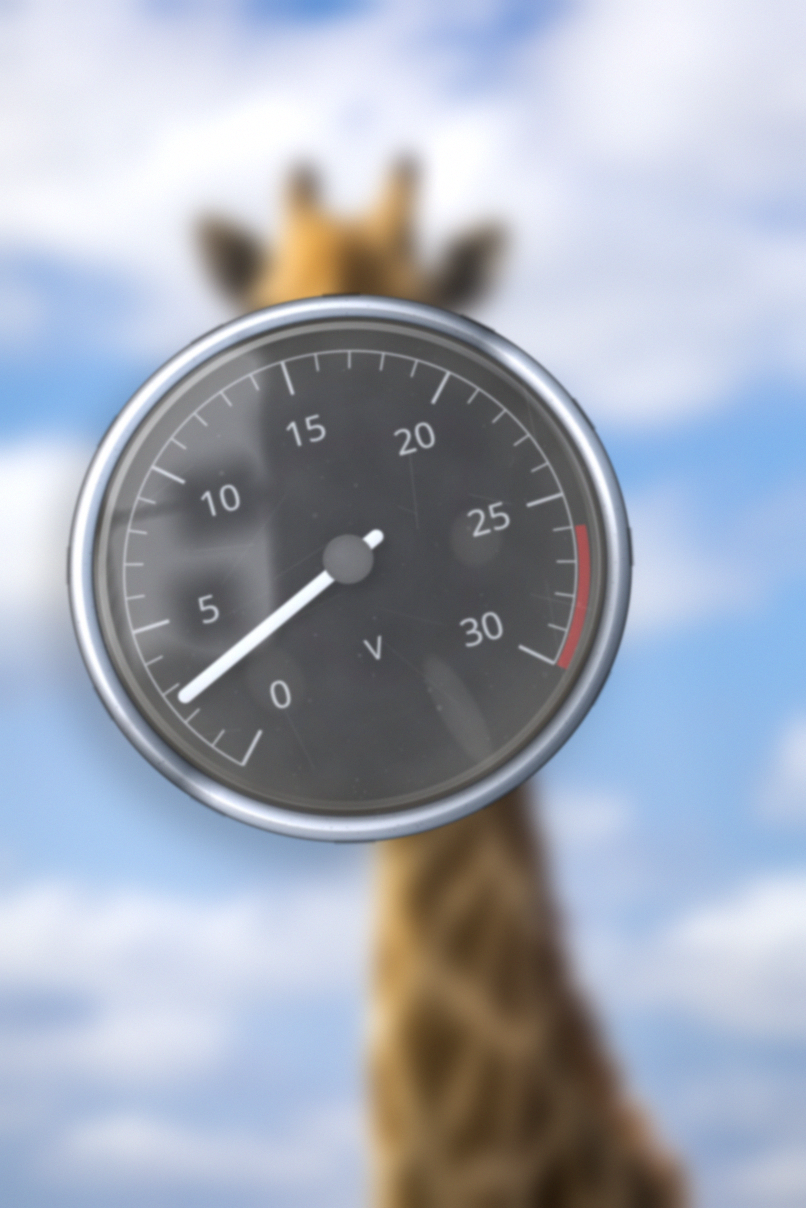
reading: {"value": 2.5, "unit": "V"}
